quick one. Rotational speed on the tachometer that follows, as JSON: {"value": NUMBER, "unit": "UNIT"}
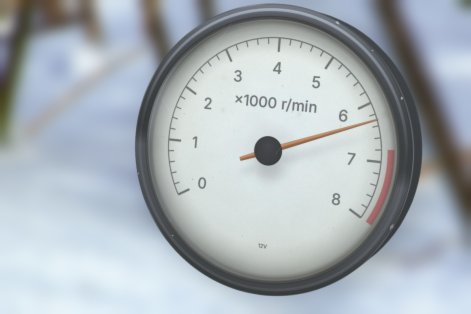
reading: {"value": 6300, "unit": "rpm"}
